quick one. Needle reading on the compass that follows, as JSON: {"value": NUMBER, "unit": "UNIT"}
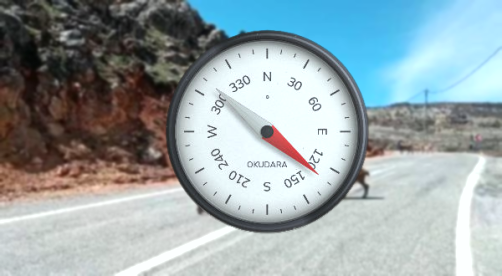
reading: {"value": 130, "unit": "°"}
